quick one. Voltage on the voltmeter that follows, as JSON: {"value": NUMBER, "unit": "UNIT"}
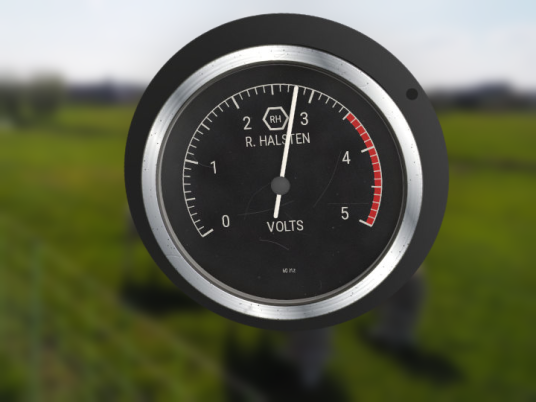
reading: {"value": 2.8, "unit": "V"}
